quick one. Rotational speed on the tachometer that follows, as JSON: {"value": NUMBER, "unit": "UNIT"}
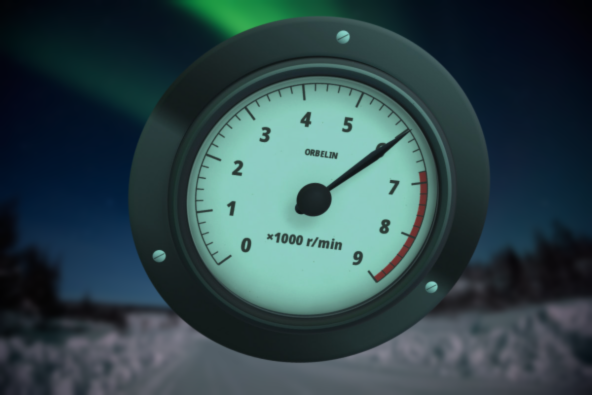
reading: {"value": 6000, "unit": "rpm"}
